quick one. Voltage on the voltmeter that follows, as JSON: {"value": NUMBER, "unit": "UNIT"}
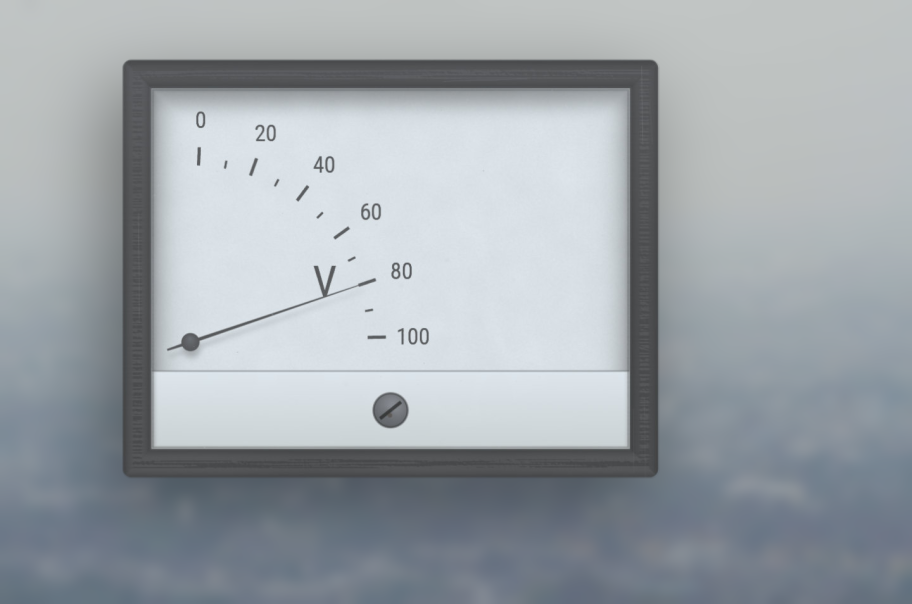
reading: {"value": 80, "unit": "V"}
